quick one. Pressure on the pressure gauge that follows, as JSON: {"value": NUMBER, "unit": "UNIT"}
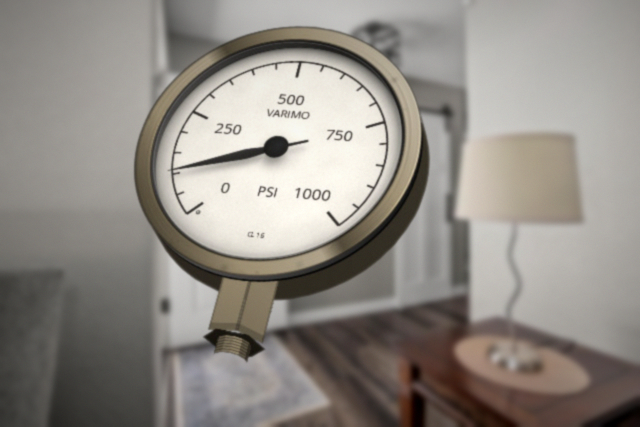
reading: {"value": 100, "unit": "psi"}
